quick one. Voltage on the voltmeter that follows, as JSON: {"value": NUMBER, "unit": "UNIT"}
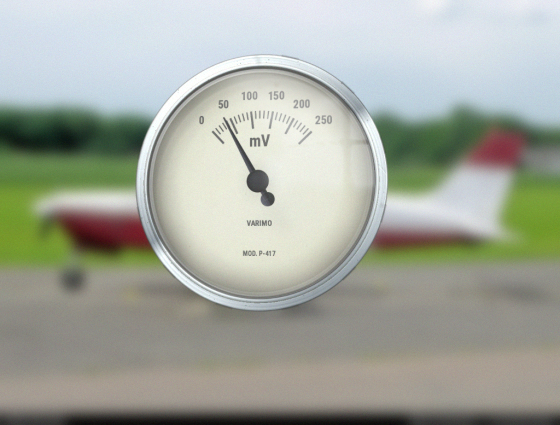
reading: {"value": 40, "unit": "mV"}
